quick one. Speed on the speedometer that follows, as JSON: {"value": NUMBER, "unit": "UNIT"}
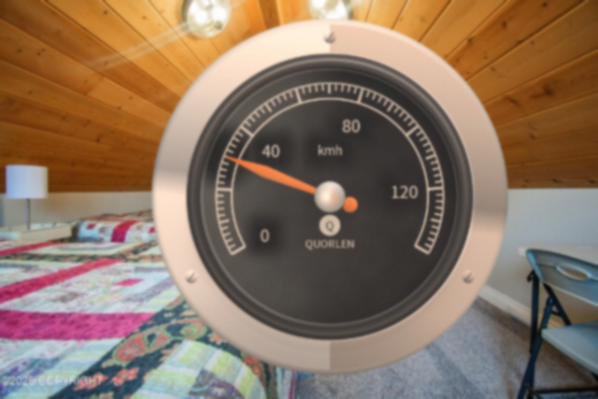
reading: {"value": 30, "unit": "km/h"}
